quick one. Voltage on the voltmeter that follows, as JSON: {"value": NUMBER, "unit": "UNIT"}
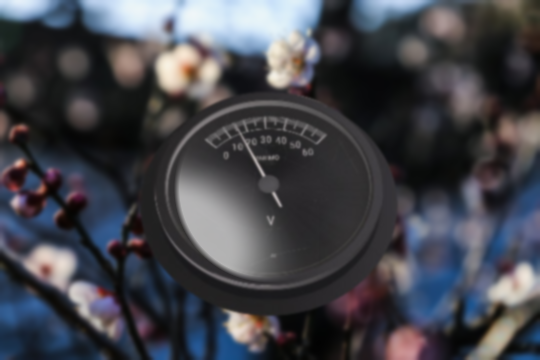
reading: {"value": 15, "unit": "V"}
